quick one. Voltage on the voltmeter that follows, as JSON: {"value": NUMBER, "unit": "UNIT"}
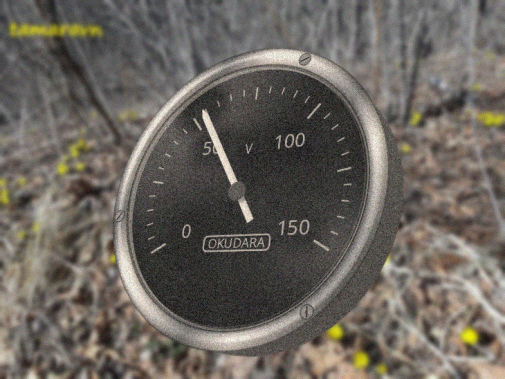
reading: {"value": 55, "unit": "V"}
